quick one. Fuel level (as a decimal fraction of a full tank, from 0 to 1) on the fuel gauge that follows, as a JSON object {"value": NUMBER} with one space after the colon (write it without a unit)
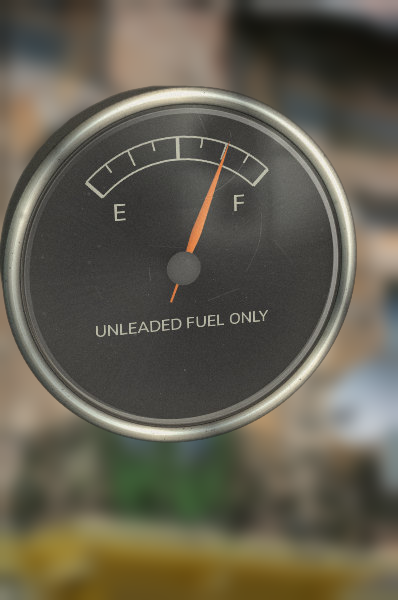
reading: {"value": 0.75}
